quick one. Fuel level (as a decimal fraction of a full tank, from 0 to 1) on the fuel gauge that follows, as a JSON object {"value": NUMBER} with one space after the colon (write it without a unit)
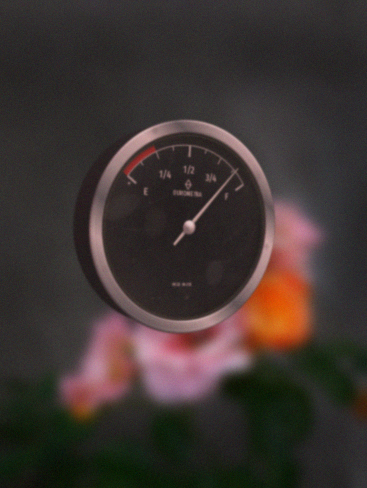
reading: {"value": 0.875}
